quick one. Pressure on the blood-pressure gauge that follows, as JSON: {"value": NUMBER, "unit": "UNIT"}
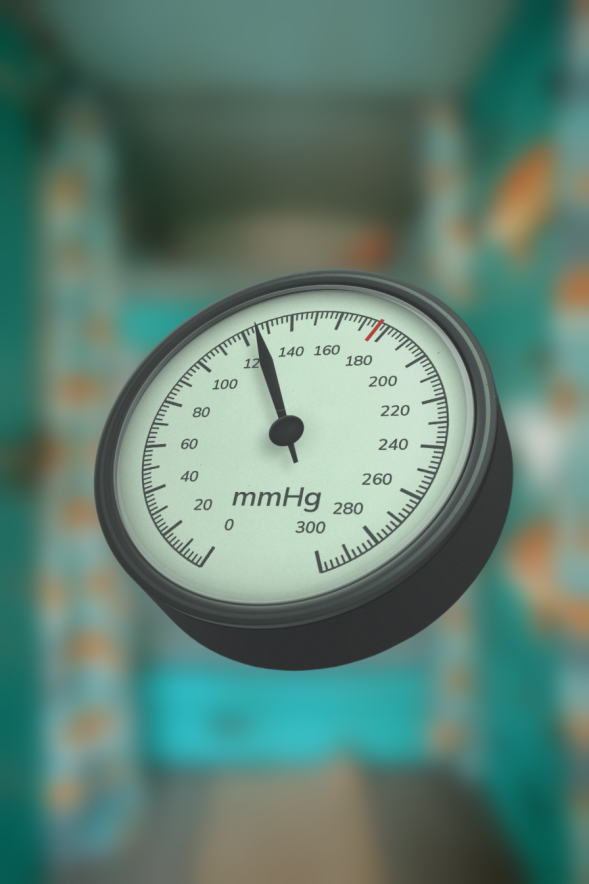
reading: {"value": 126, "unit": "mmHg"}
